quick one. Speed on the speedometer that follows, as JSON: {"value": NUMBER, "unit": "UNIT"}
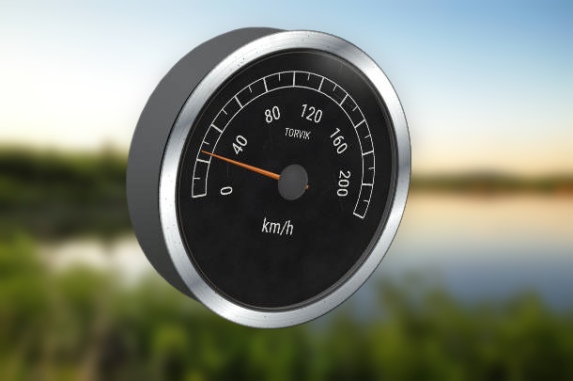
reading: {"value": 25, "unit": "km/h"}
